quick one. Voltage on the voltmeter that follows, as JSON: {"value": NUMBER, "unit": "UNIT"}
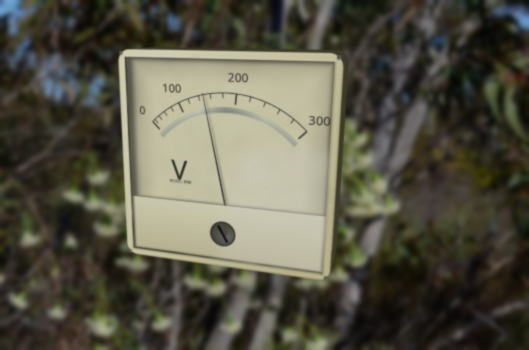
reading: {"value": 150, "unit": "V"}
